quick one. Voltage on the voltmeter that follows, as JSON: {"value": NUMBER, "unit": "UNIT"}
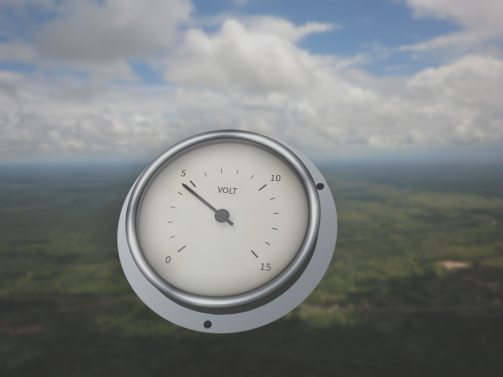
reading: {"value": 4.5, "unit": "V"}
